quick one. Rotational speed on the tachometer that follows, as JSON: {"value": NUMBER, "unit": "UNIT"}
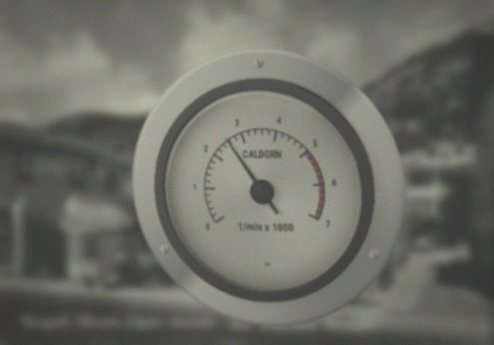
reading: {"value": 2600, "unit": "rpm"}
